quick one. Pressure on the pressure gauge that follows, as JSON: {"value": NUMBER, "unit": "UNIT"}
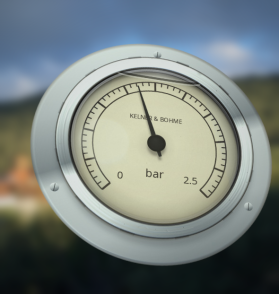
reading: {"value": 1.1, "unit": "bar"}
